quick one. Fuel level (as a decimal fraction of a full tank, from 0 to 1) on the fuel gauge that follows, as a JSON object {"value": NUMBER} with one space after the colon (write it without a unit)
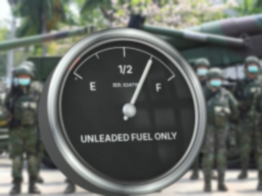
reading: {"value": 0.75}
